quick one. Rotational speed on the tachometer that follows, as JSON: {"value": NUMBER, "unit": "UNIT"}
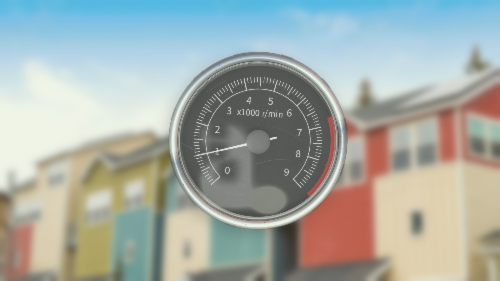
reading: {"value": 1000, "unit": "rpm"}
